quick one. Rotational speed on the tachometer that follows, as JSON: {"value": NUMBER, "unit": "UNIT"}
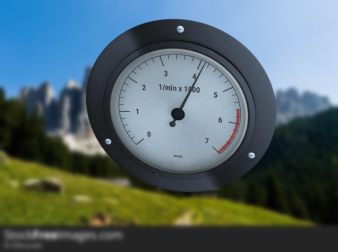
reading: {"value": 4100, "unit": "rpm"}
